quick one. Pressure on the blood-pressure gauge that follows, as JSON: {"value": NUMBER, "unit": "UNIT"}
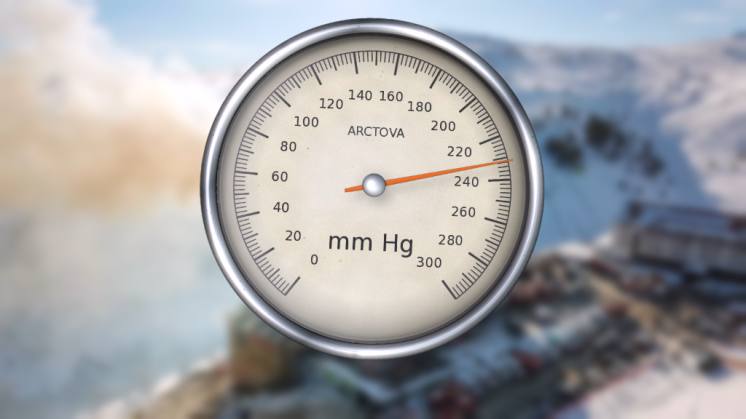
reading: {"value": 232, "unit": "mmHg"}
